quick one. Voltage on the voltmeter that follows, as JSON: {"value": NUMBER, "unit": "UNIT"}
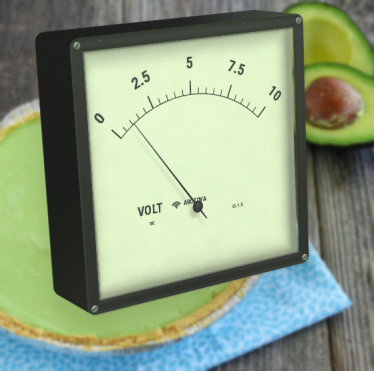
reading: {"value": 1, "unit": "V"}
